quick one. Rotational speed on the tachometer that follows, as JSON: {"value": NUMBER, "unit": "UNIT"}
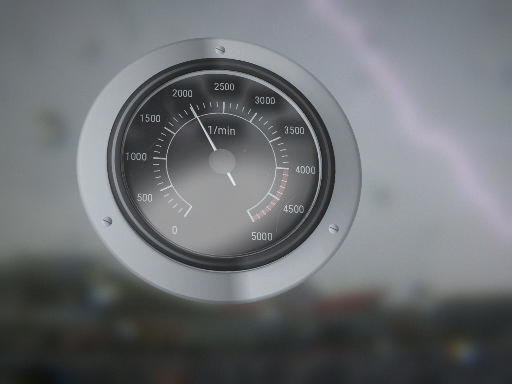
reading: {"value": 2000, "unit": "rpm"}
